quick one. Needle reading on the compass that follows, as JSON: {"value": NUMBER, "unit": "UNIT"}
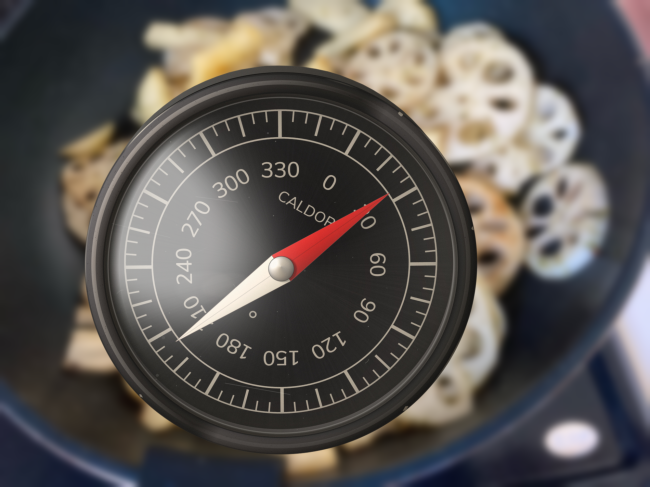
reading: {"value": 25, "unit": "°"}
